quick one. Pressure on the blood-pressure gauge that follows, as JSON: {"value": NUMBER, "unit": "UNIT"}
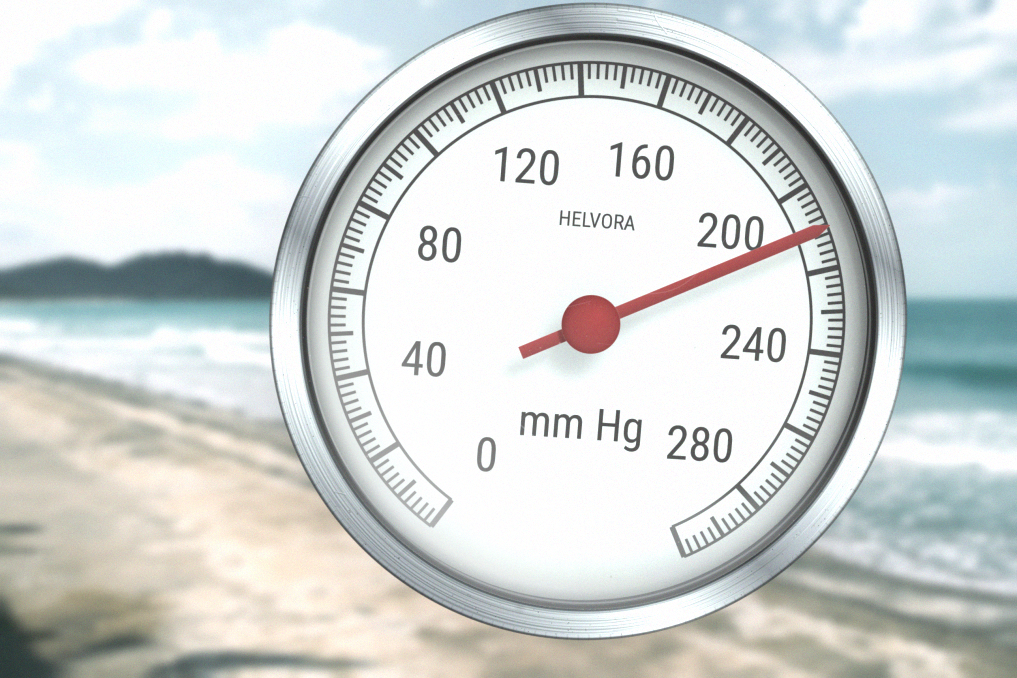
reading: {"value": 210, "unit": "mmHg"}
